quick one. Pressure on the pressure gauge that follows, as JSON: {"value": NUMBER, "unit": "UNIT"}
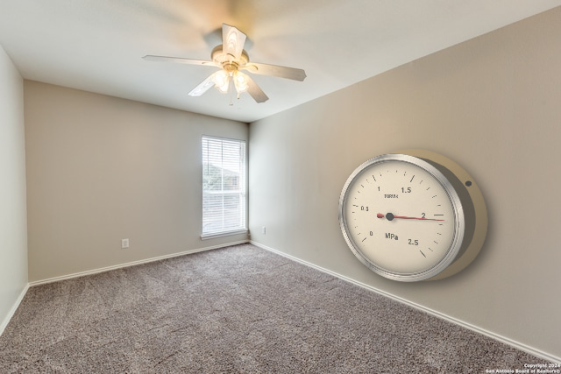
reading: {"value": 2.05, "unit": "MPa"}
